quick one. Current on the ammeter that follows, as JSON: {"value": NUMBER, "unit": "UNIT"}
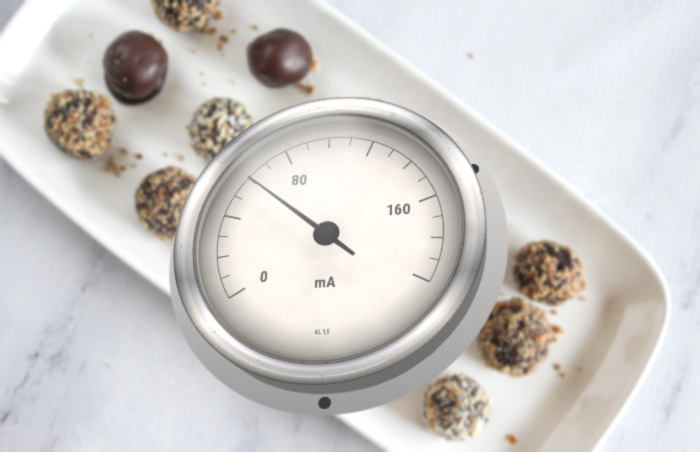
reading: {"value": 60, "unit": "mA"}
